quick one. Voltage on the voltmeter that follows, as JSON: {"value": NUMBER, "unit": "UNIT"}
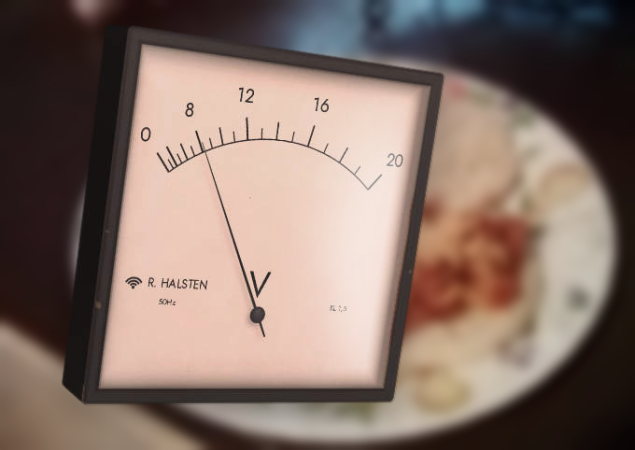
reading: {"value": 8, "unit": "V"}
